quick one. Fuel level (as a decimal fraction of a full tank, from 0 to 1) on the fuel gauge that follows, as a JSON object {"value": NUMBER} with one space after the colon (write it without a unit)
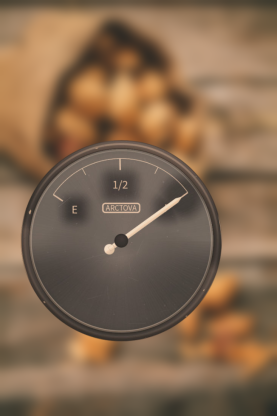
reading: {"value": 1}
